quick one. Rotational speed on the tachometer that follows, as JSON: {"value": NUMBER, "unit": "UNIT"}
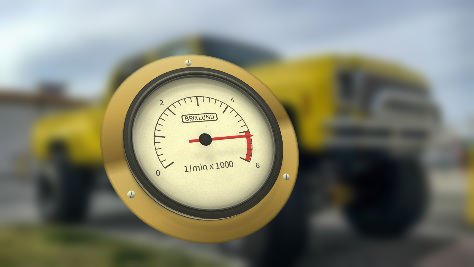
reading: {"value": 5200, "unit": "rpm"}
